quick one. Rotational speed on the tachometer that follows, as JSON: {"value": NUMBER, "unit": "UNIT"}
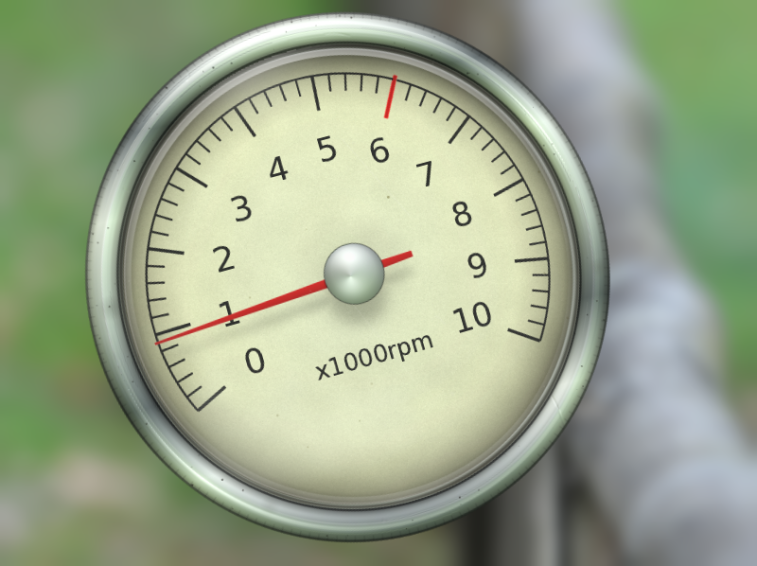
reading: {"value": 900, "unit": "rpm"}
